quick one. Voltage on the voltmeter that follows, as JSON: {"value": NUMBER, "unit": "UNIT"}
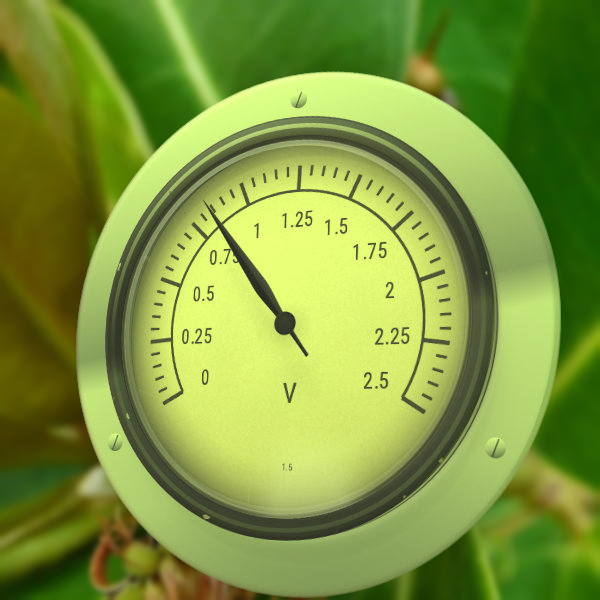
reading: {"value": 0.85, "unit": "V"}
